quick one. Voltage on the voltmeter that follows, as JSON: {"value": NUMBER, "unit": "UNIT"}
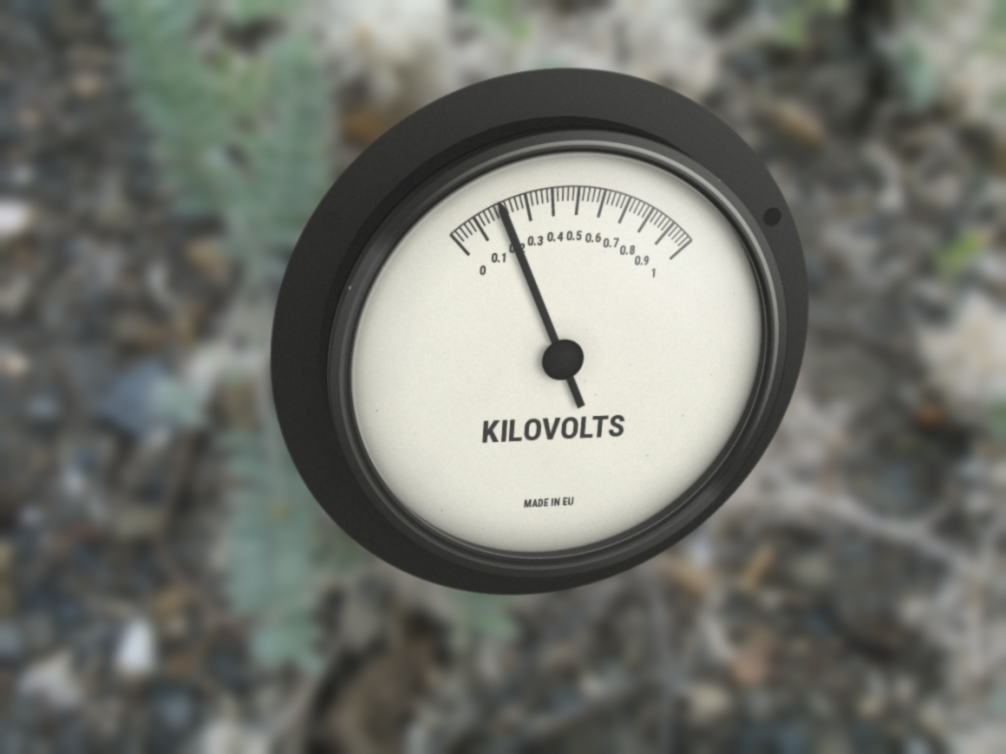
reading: {"value": 0.2, "unit": "kV"}
